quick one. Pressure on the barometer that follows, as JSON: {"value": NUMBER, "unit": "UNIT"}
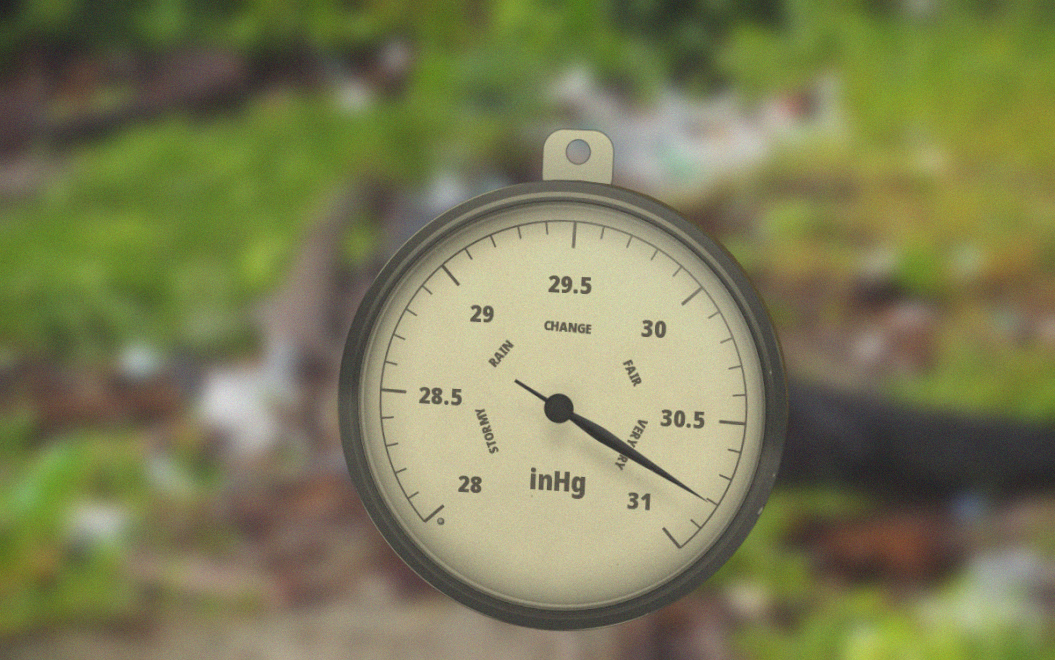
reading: {"value": 30.8, "unit": "inHg"}
